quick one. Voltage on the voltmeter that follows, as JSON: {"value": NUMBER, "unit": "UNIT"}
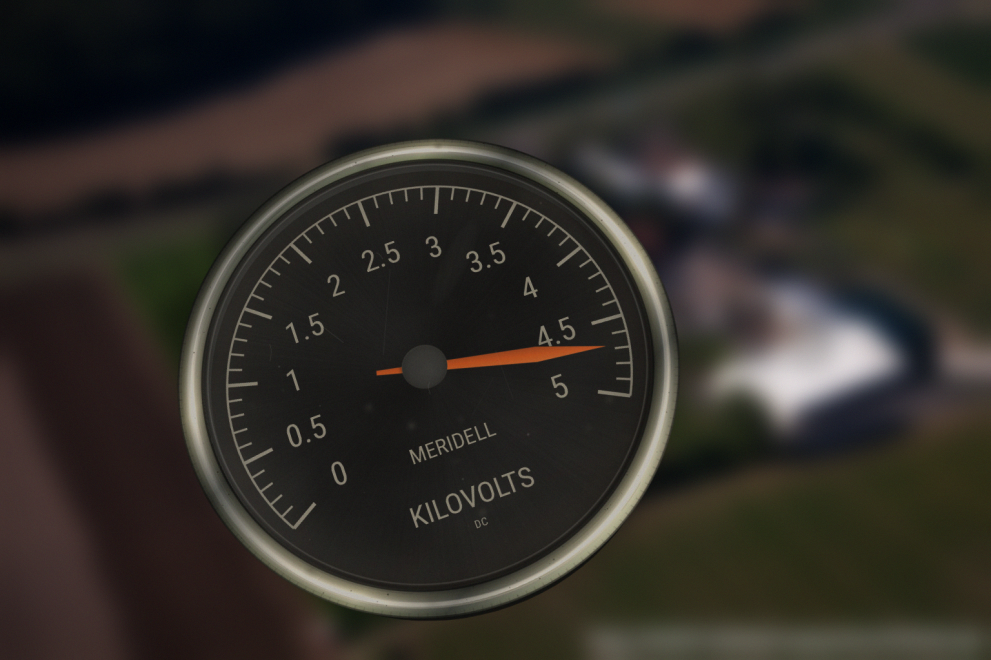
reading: {"value": 4.7, "unit": "kV"}
